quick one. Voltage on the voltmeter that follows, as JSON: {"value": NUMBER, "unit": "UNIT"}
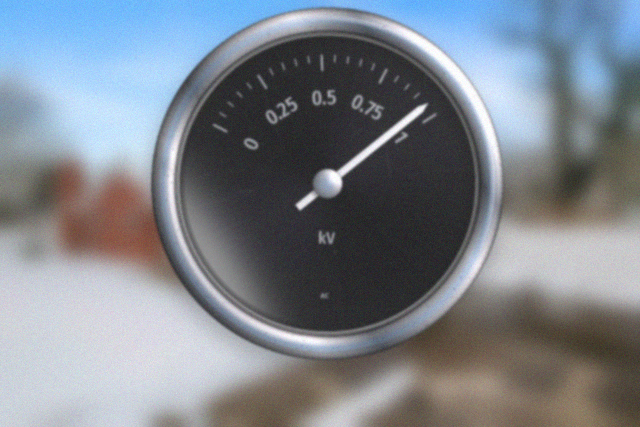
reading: {"value": 0.95, "unit": "kV"}
